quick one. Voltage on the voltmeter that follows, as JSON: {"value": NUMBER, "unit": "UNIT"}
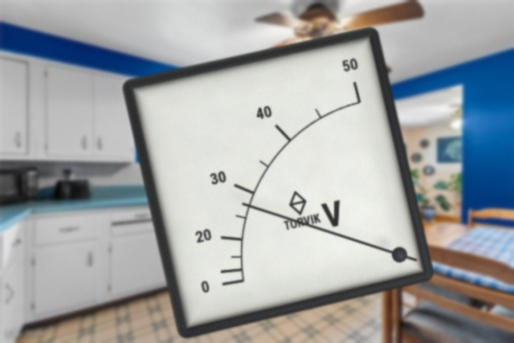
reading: {"value": 27.5, "unit": "V"}
